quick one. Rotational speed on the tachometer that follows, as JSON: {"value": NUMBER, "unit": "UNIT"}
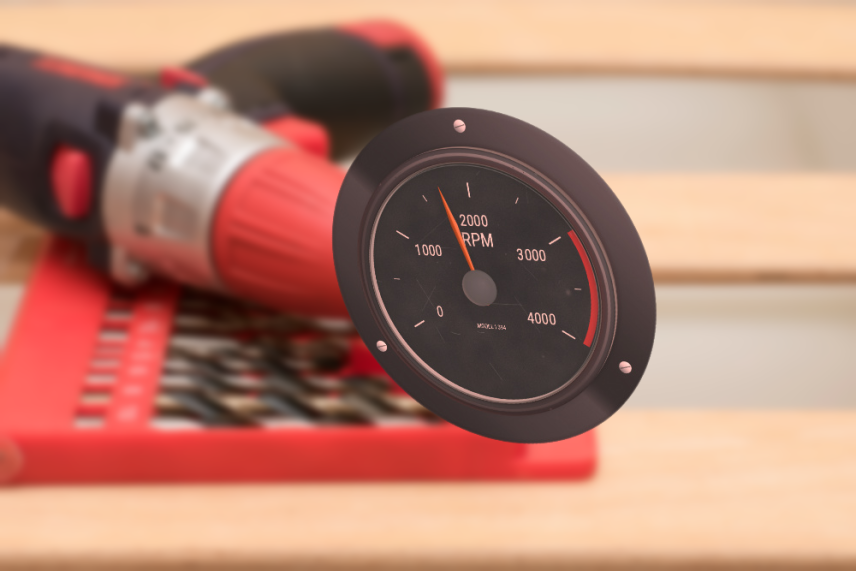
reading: {"value": 1750, "unit": "rpm"}
